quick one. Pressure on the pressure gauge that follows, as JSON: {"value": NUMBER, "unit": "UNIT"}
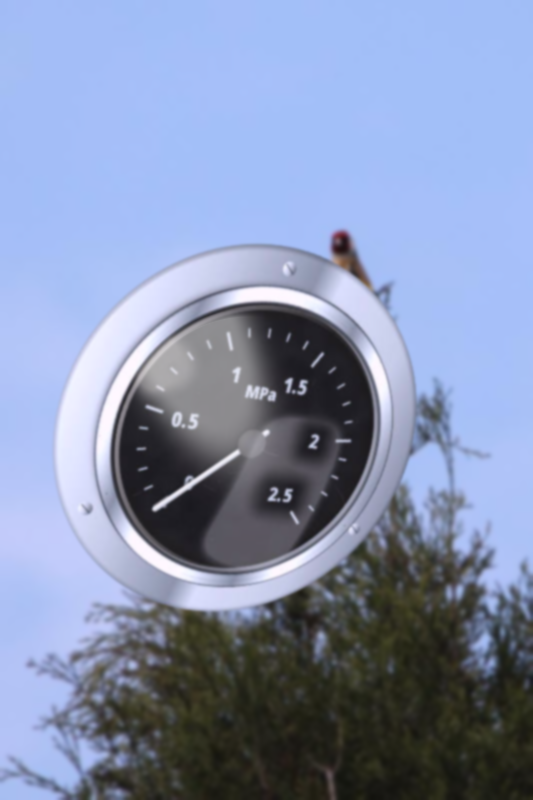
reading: {"value": 0, "unit": "MPa"}
